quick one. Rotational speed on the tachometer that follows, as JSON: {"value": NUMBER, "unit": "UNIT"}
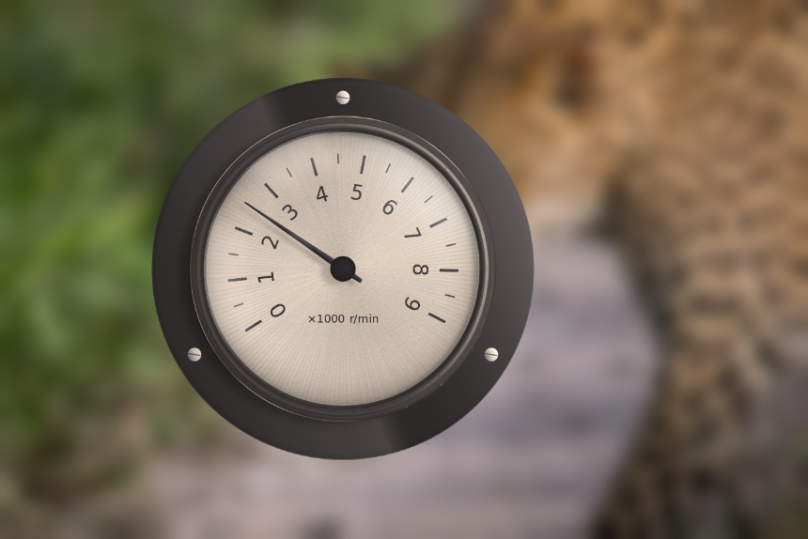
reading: {"value": 2500, "unit": "rpm"}
